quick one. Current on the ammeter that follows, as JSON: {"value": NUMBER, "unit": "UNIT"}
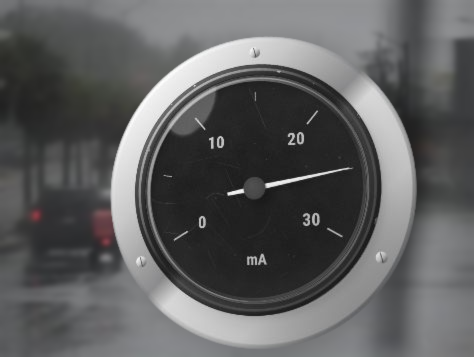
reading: {"value": 25, "unit": "mA"}
